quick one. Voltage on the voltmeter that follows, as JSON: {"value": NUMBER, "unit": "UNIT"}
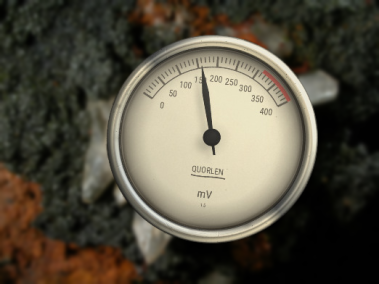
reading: {"value": 160, "unit": "mV"}
